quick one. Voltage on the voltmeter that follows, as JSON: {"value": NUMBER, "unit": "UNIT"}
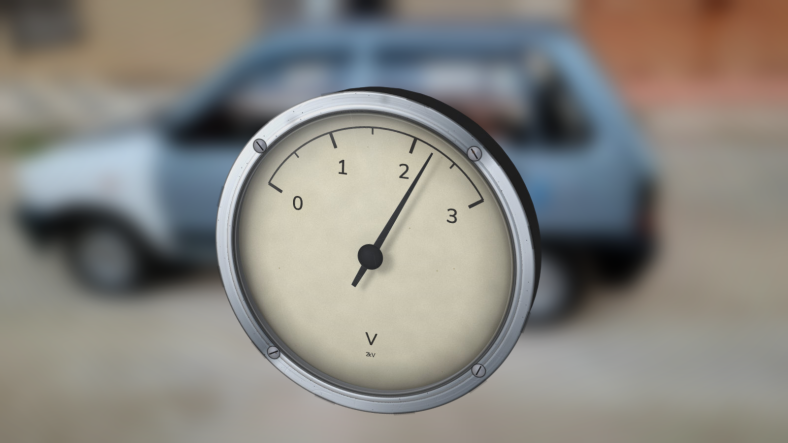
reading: {"value": 2.25, "unit": "V"}
